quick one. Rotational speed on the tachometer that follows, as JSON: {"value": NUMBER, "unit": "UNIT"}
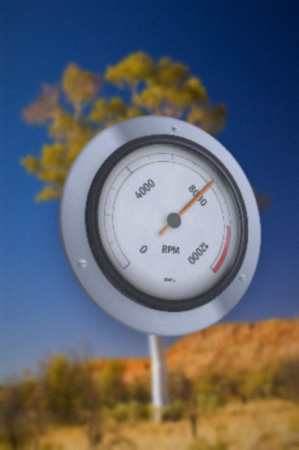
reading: {"value": 8000, "unit": "rpm"}
